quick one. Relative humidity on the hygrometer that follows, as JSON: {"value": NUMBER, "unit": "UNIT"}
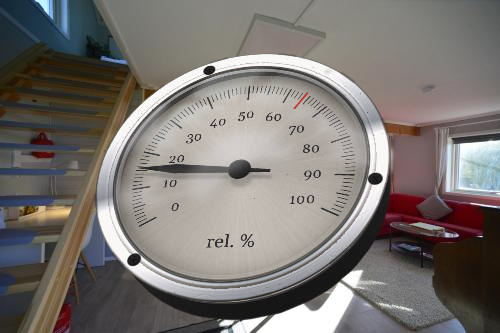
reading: {"value": 15, "unit": "%"}
